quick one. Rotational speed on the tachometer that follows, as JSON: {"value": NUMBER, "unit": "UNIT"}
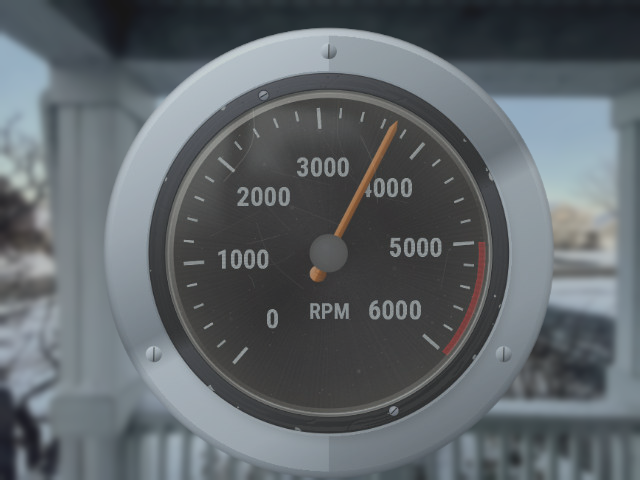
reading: {"value": 3700, "unit": "rpm"}
